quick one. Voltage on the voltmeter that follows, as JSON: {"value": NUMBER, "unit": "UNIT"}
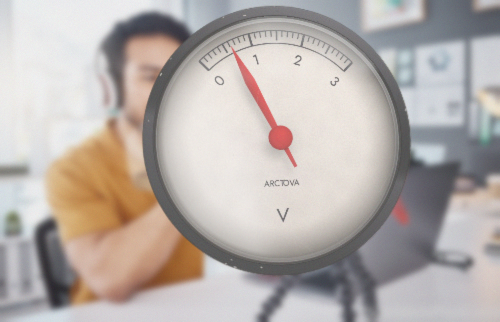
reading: {"value": 0.6, "unit": "V"}
